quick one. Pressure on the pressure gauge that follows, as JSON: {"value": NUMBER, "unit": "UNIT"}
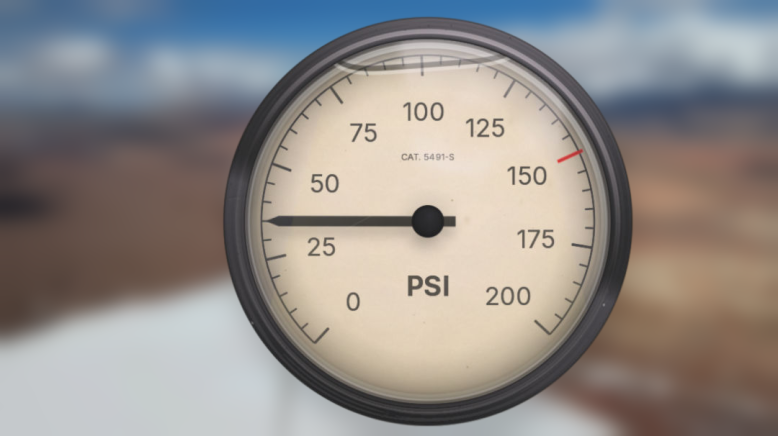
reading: {"value": 35, "unit": "psi"}
